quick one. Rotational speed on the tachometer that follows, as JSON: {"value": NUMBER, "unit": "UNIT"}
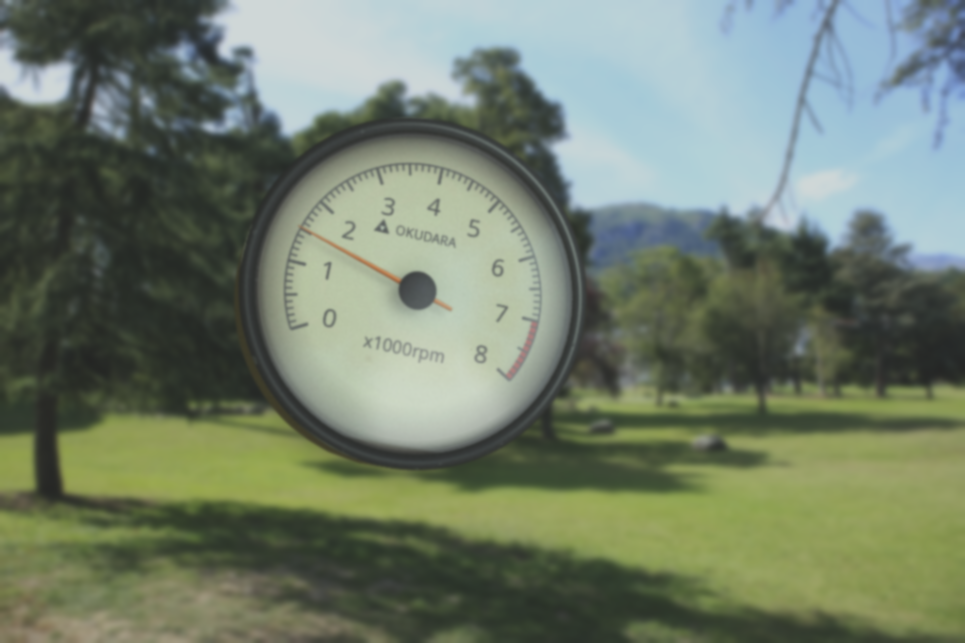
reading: {"value": 1500, "unit": "rpm"}
